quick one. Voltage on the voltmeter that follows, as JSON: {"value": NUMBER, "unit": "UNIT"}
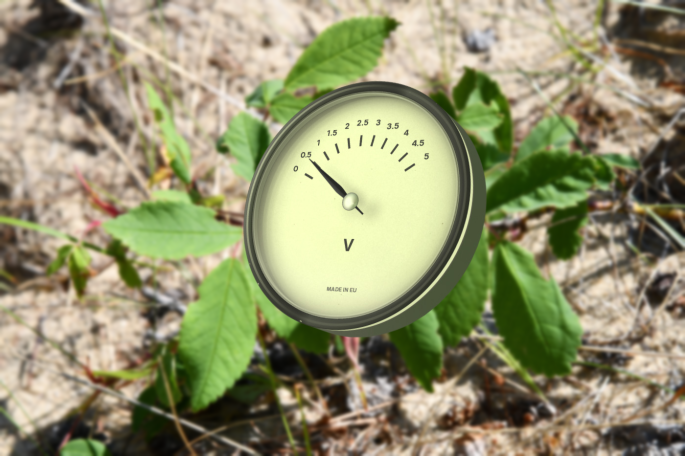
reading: {"value": 0.5, "unit": "V"}
